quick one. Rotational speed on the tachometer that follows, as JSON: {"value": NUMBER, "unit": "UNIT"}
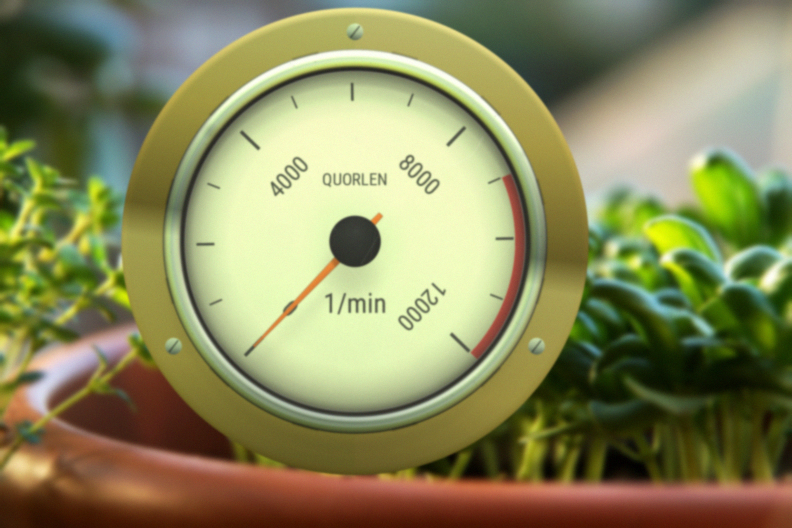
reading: {"value": 0, "unit": "rpm"}
